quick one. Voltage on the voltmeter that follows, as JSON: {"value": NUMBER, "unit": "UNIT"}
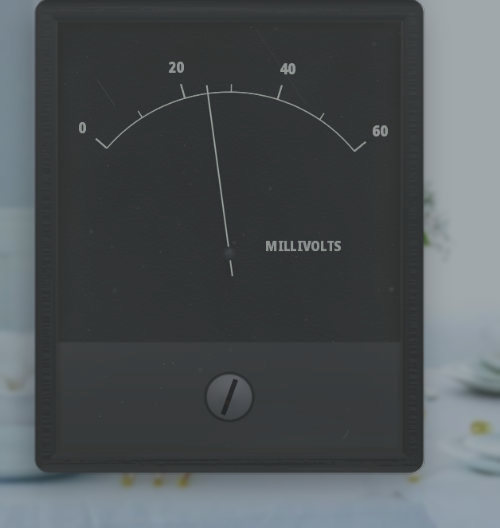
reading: {"value": 25, "unit": "mV"}
